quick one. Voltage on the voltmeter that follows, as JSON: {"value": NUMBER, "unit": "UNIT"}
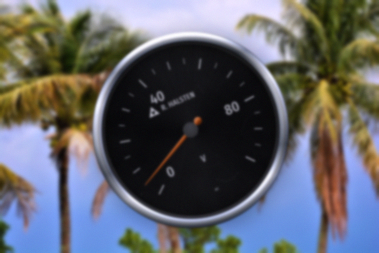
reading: {"value": 5, "unit": "V"}
